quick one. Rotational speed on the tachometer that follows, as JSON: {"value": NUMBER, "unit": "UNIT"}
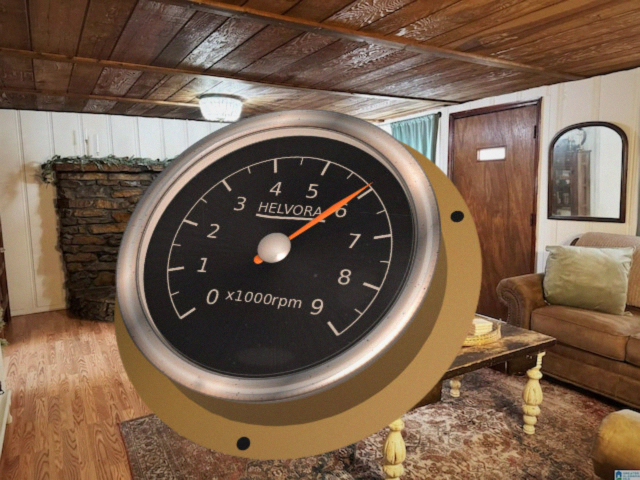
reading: {"value": 6000, "unit": "rpm"}
